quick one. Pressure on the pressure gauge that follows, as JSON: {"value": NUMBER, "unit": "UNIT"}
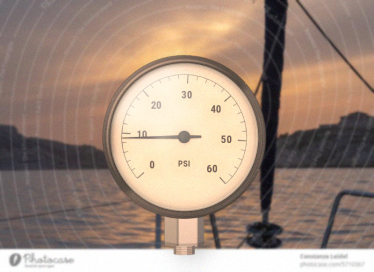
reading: {"value": 9, "unit": "psi"}
